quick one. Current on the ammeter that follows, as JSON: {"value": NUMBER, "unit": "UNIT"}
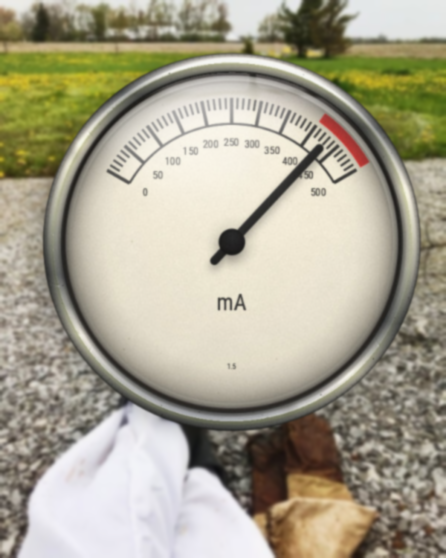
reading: {"value": 430, "unit": "mA"}
